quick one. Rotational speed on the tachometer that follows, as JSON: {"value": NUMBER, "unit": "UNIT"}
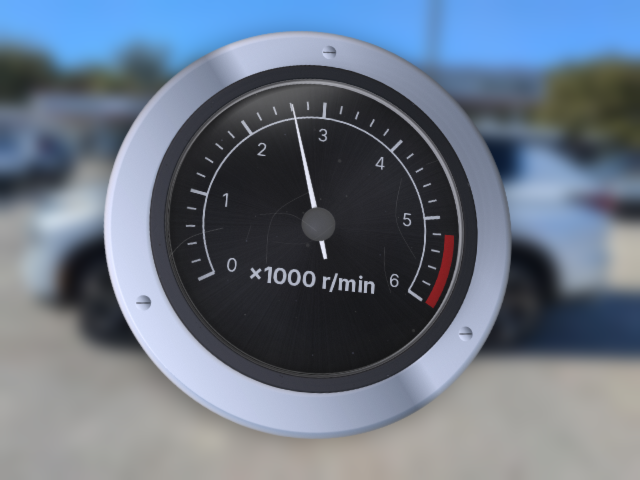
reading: {"value": 2600, "unit": "rpm"}
